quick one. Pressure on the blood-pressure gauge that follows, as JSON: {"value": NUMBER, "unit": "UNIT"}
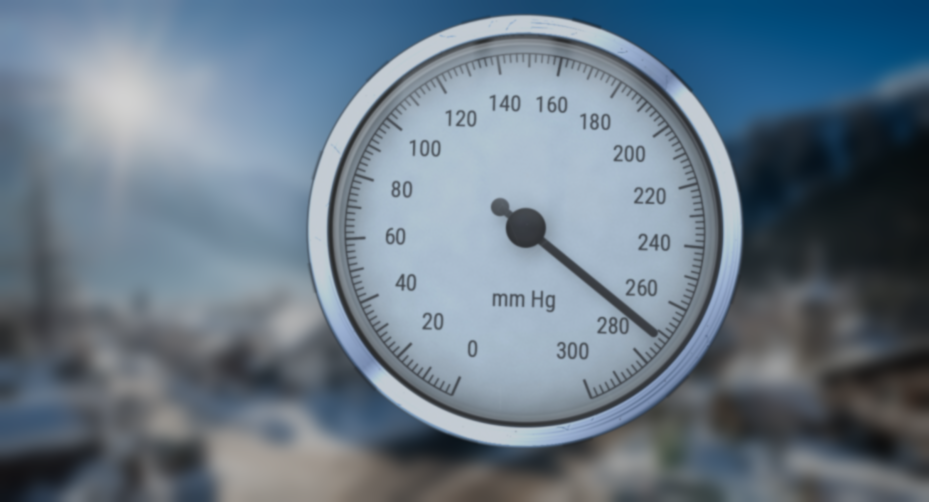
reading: {"value": 272, "unit": "mmHg"}
